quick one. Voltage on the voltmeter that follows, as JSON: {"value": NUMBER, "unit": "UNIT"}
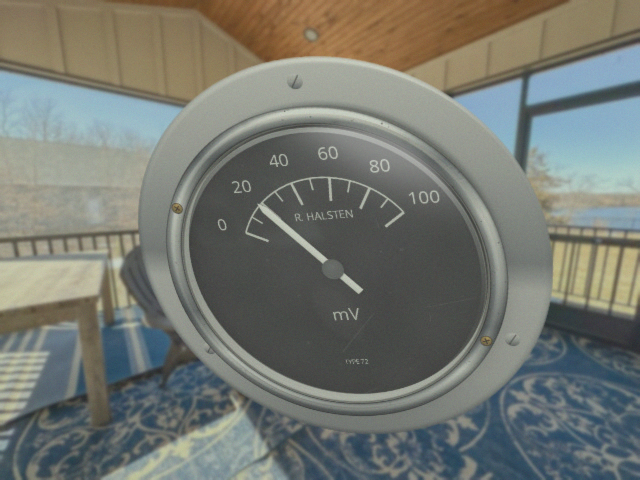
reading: {"value": 20, "unit": "mV"}
